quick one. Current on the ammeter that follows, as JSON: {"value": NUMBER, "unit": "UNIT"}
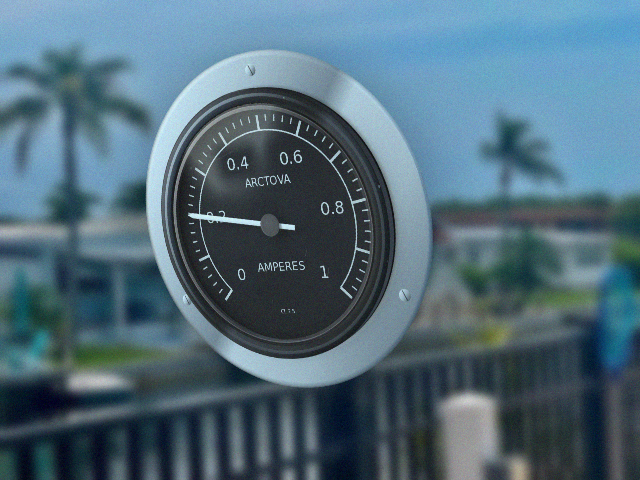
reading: {"value": 0.2, "unit": "A"}
